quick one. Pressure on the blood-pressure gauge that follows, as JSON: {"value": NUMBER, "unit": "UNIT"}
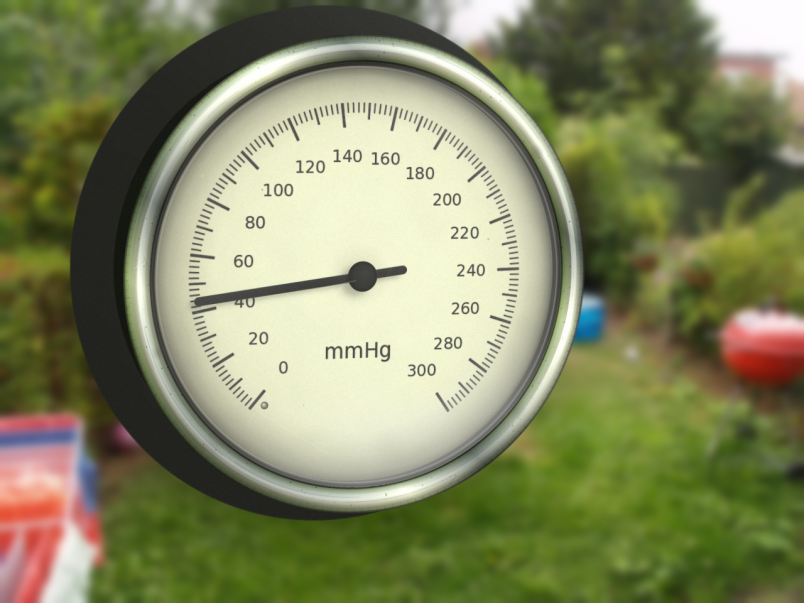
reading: {"value": 44, "unit": "mmHg"}
